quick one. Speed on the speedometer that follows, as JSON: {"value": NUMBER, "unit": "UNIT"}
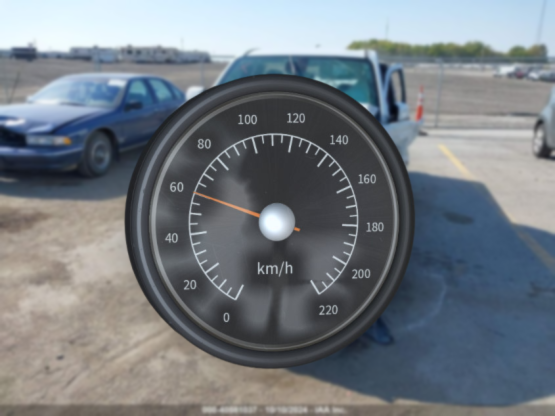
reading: {"value": 60, "unit": "km/h"}
